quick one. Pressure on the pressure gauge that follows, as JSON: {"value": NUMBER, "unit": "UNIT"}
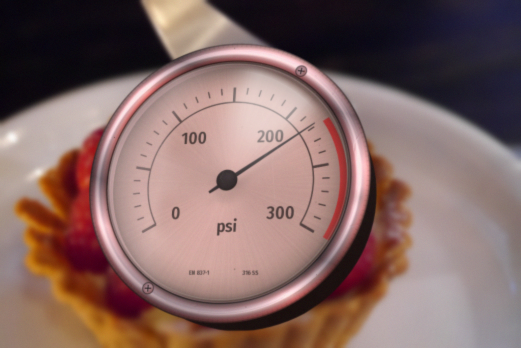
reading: {"value": 220, "unit": "psi"}
